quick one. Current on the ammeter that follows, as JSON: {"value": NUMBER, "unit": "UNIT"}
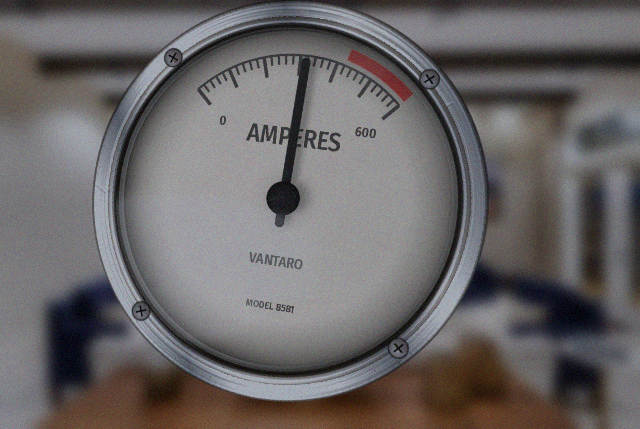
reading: {"value": 320, "unit": "A"}
